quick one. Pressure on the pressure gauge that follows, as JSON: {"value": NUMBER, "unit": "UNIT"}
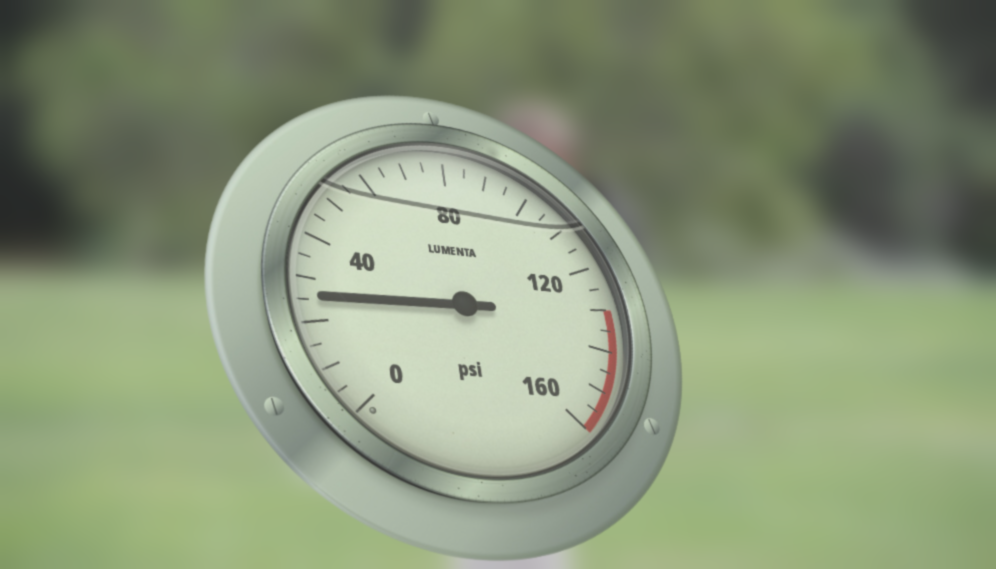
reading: {"value": 25, "unit": "psi"}
